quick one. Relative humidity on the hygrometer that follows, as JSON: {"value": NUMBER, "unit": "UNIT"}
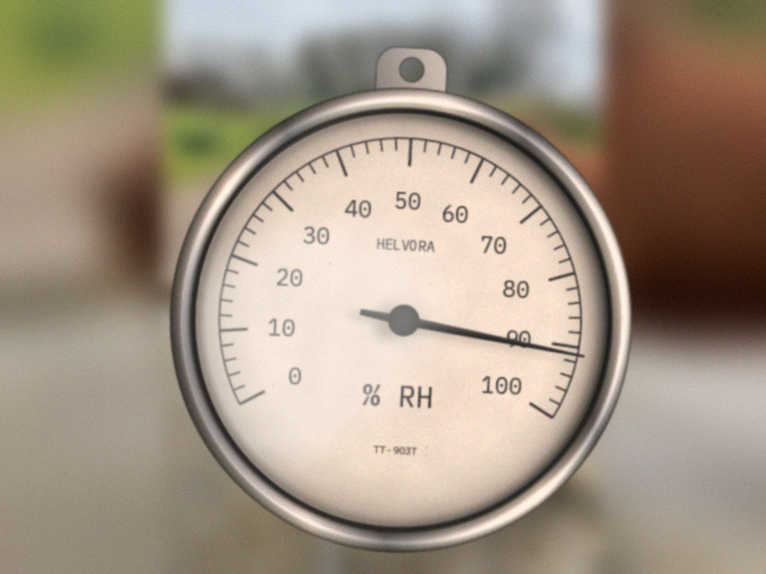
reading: {"value": 91, "unit": "%"}
